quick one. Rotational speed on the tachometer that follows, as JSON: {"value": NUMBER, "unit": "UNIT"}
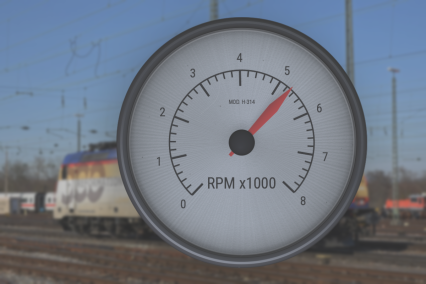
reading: {"value": 5300, "unit": "rpm"}
